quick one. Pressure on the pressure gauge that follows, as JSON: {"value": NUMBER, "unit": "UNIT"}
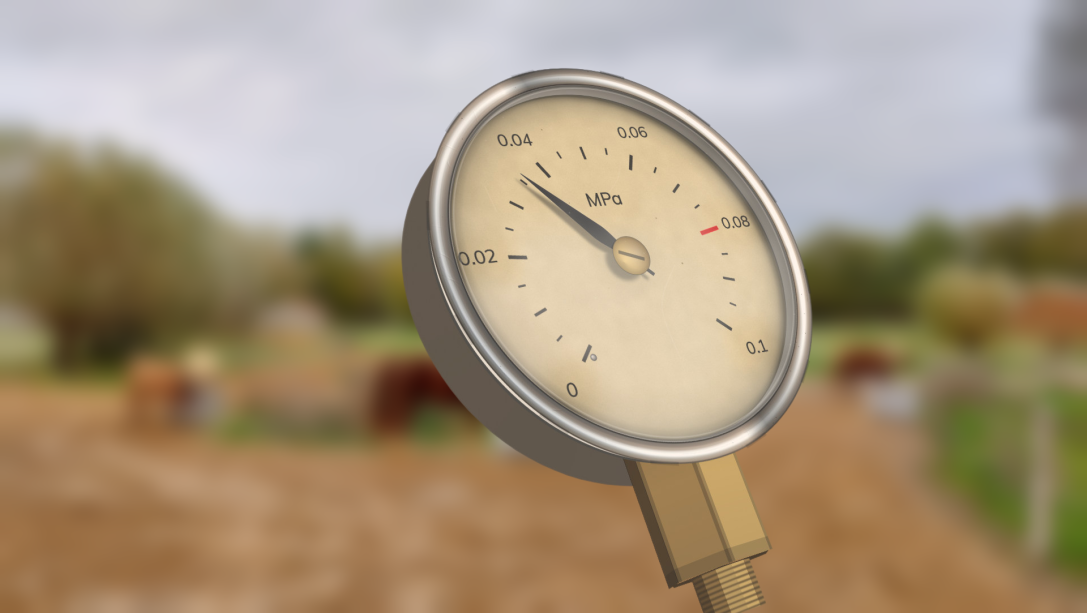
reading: {"value": 0.035, "unit": "MPa"}
